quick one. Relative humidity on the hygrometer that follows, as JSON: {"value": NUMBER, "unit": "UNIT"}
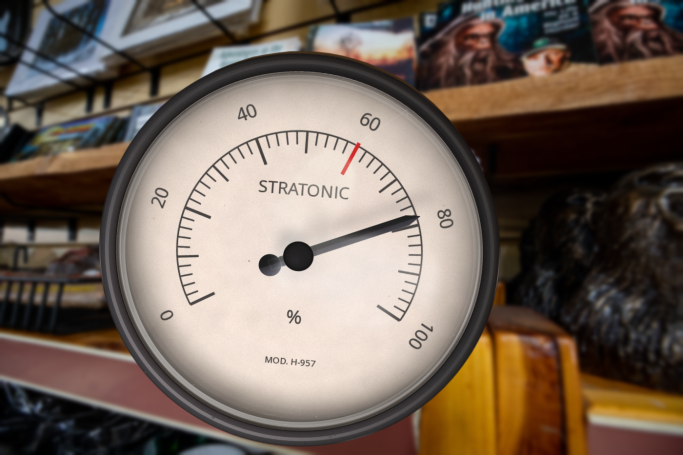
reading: {"value": 78, "unit": "%"}
